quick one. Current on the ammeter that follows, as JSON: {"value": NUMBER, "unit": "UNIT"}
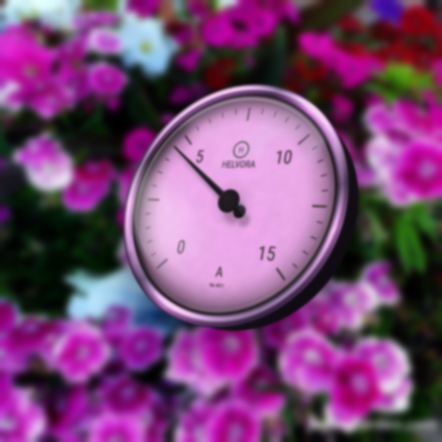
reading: {"value": 4.5, "unit": "A"}
